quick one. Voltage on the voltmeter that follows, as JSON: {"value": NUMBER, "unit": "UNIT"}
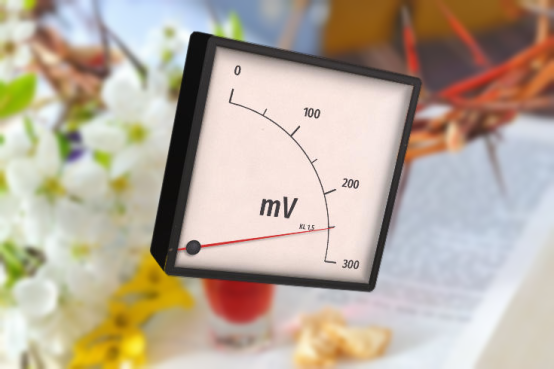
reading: {"value": 250, "unit": "mV"}
